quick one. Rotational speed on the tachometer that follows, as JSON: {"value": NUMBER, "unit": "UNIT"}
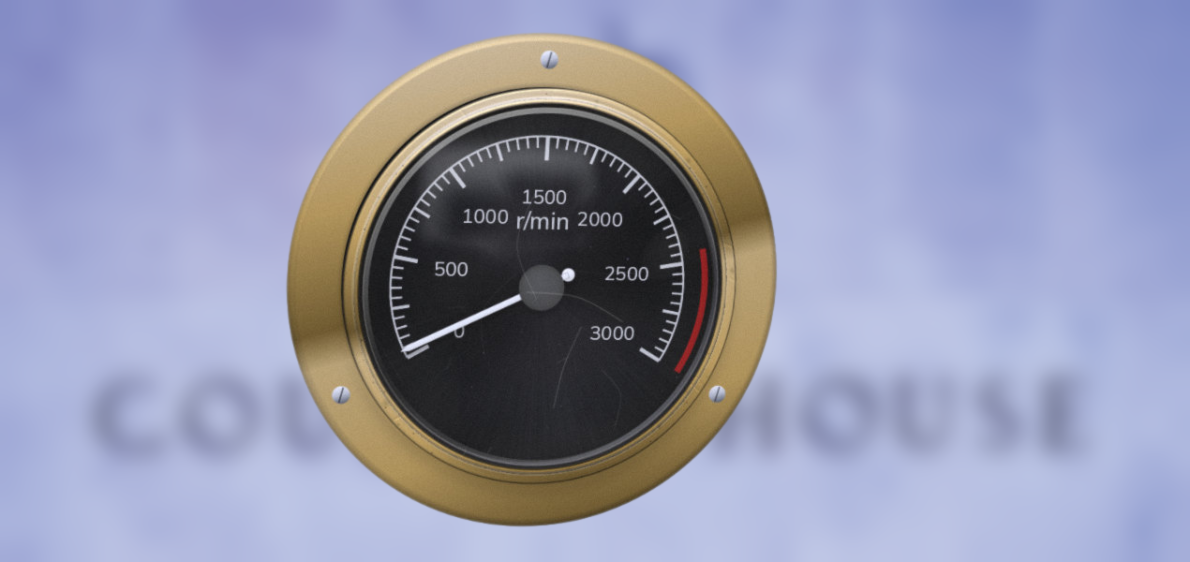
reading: {"value": 50, "unit": "rpm"}
